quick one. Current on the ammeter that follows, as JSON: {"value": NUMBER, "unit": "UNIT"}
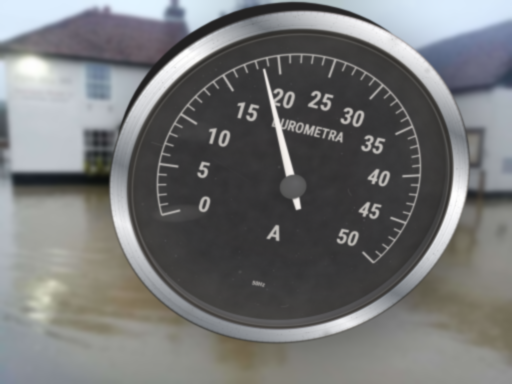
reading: {"value": 18.5, "unit": "A"}
